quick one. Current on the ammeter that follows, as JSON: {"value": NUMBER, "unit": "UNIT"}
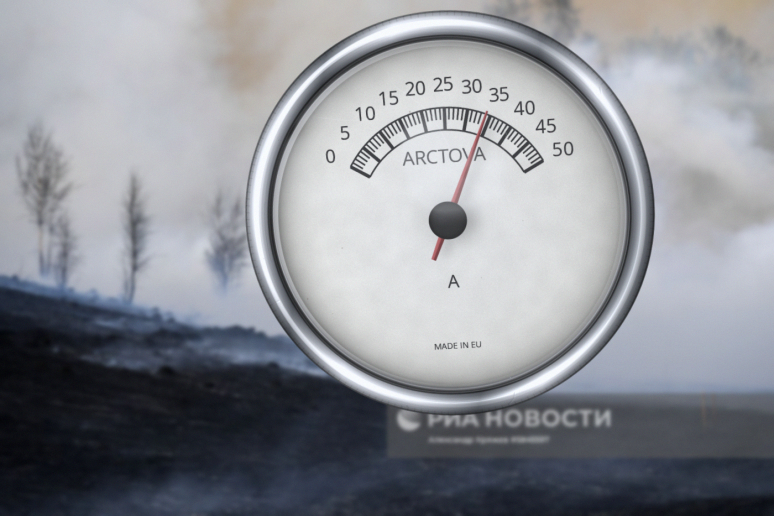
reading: {"value": 34, "unit": "A"}
